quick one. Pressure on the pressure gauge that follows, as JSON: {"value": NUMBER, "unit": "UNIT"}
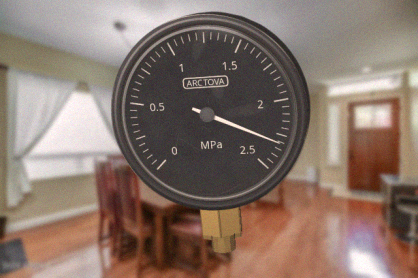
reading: {"value": 2.3, "unit": "MPa"}
